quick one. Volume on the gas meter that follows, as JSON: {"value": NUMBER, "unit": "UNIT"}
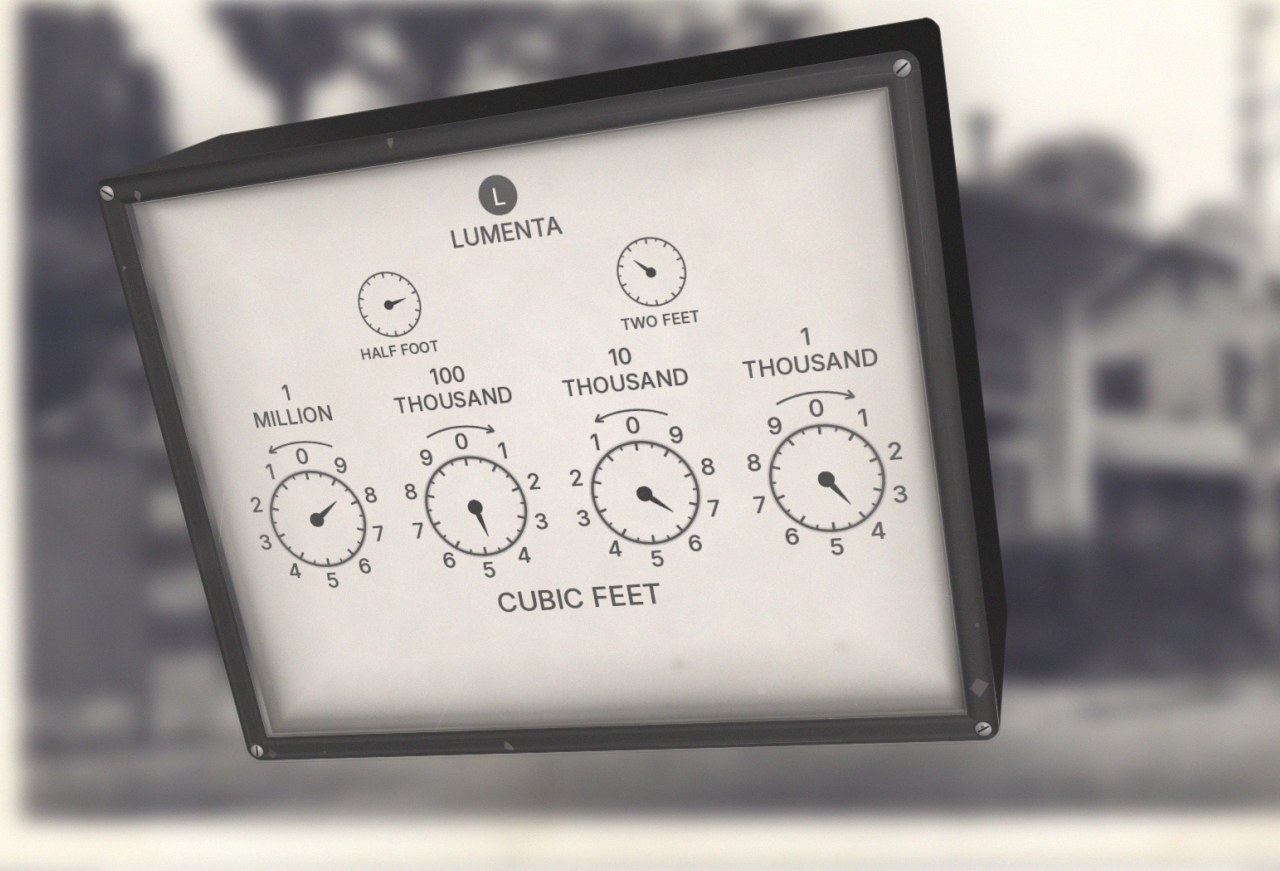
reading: {"value": 846400, "unit": "ft³"}
